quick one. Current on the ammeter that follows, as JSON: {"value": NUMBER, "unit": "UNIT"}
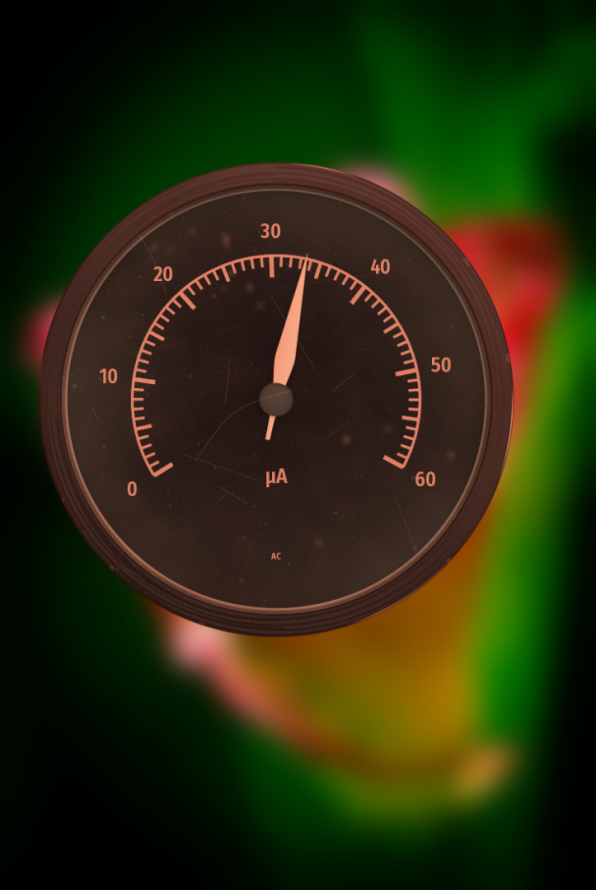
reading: {"value": 33.5, "unit": "µA"}
